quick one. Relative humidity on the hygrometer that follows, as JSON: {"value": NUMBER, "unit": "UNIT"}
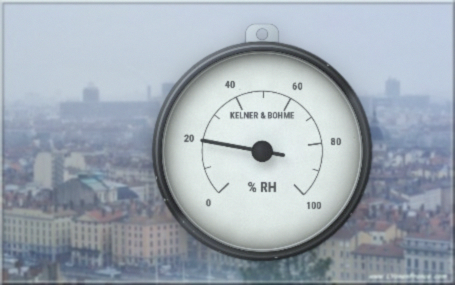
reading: {"value": 20, "unit": "%"}
